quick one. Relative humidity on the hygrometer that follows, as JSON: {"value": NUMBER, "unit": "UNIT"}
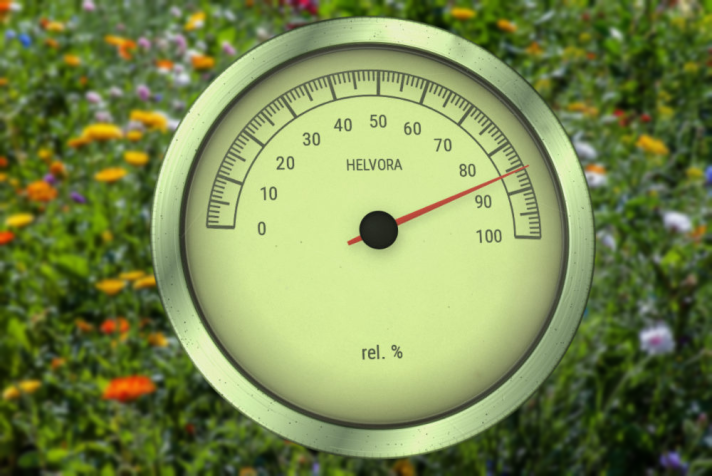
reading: {"value": 86, "unit": "%"}
